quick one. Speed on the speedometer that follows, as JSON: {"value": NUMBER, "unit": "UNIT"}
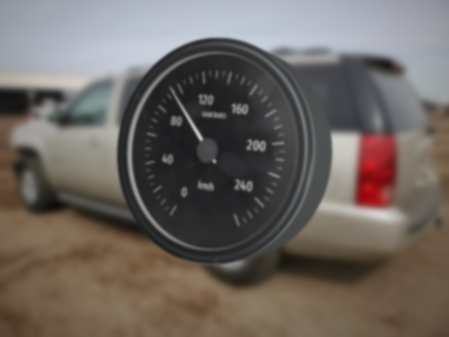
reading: {"value": 95, "unit": "km/h"}
